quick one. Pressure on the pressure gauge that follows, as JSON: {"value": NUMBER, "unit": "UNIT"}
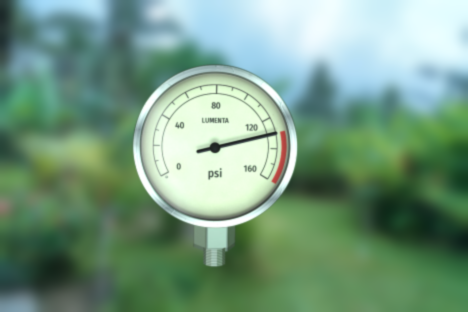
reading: {"value": 130, "unit": "psi"}
